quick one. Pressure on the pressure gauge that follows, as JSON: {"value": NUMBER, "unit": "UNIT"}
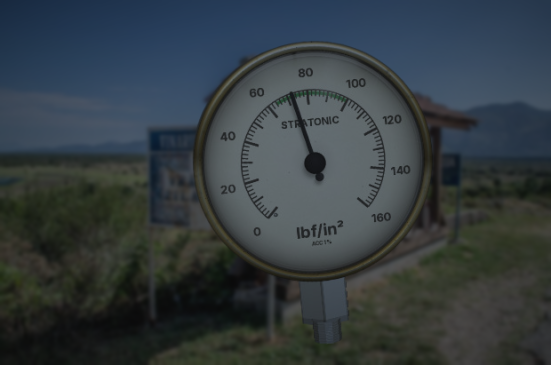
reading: {"value": 72, "unit": "psi"}
